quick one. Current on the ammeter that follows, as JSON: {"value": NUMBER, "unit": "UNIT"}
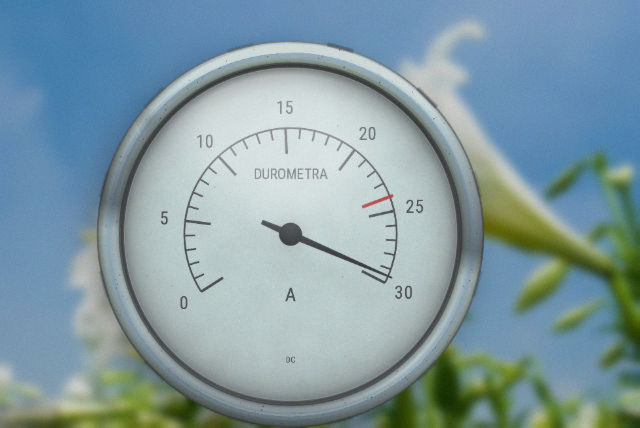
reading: {"value": 29.5, "unit": "A"}
